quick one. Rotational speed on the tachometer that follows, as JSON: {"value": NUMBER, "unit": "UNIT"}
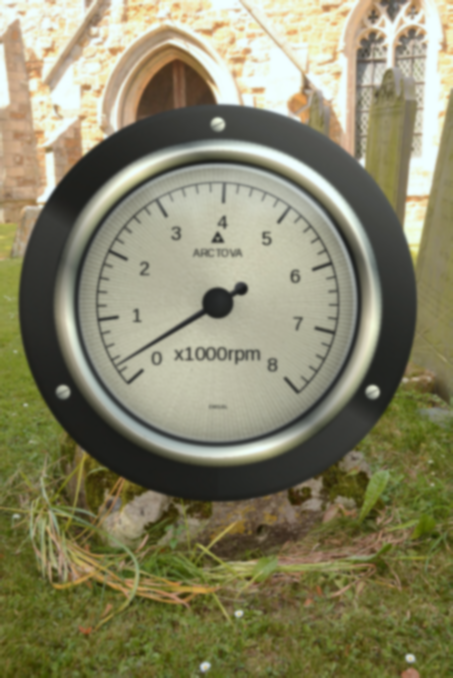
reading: {"value": 300, "unit": "rpm"}
